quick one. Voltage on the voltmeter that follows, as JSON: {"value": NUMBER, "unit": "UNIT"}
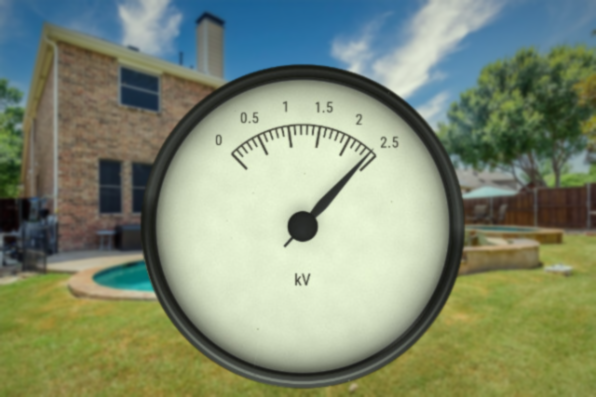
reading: {"value": 2.4, "unit": "kV"}
